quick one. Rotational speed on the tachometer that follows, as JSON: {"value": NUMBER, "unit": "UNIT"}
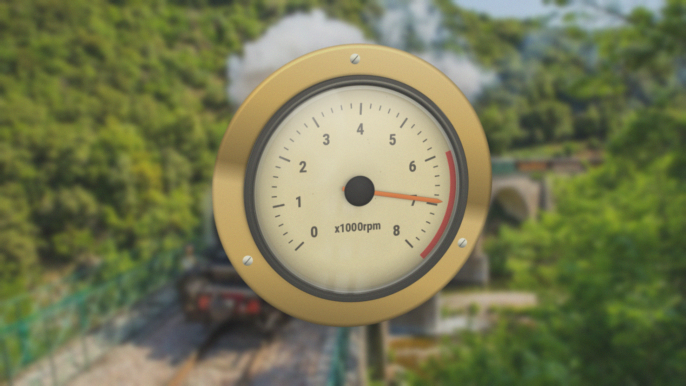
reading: {"value": 6900, "unit": "rpm"}
